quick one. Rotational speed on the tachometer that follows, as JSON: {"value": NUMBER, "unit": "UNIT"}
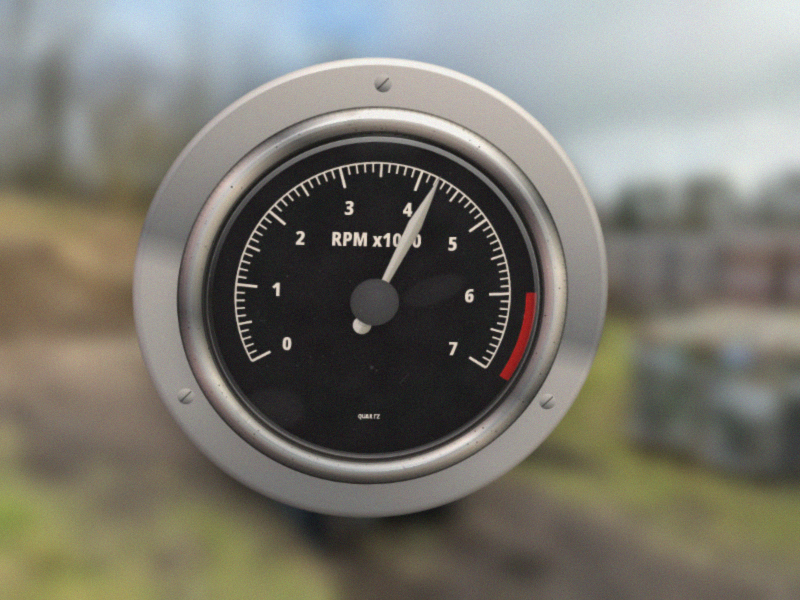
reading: {"value": 4200, "unit": "rpm"}
